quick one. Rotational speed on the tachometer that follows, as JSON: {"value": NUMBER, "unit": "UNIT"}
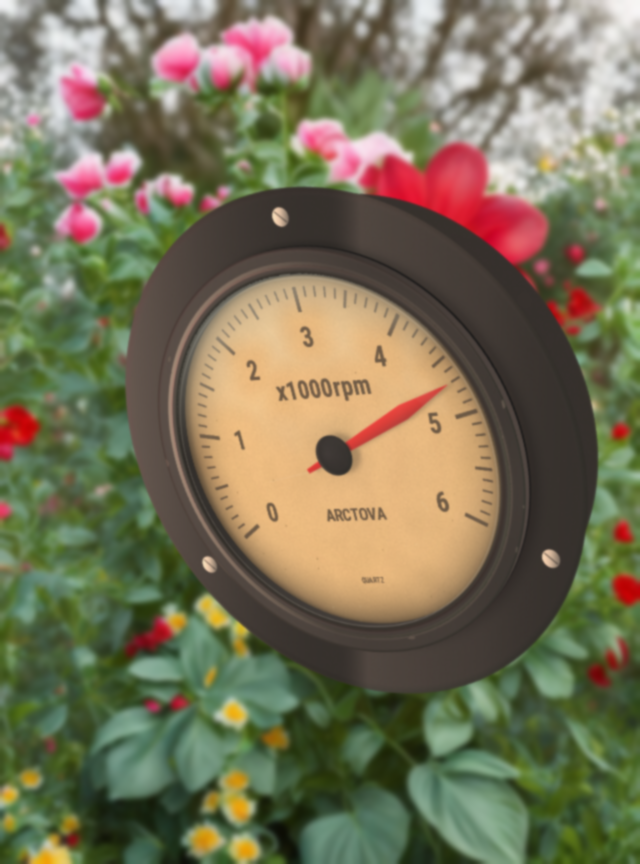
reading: {"value": 4700, "unit": "rpm"}
